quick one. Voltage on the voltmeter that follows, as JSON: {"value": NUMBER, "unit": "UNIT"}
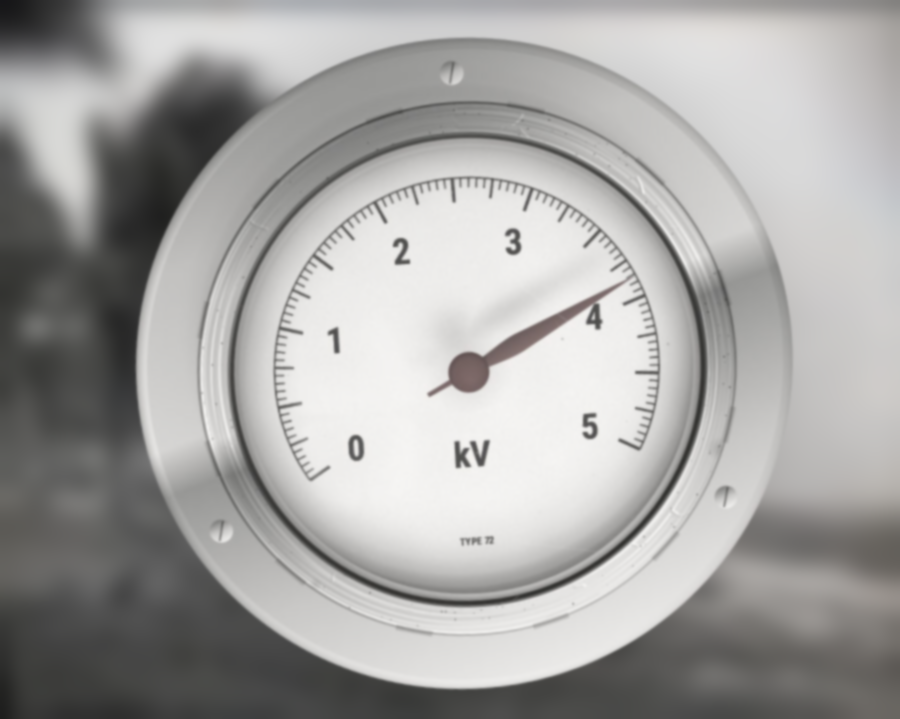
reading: {"value": 3.85, "unit": "kV"}
